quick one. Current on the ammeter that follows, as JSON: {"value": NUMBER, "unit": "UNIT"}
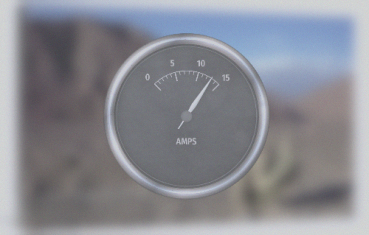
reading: {"value": 13, "unit": "A"}
